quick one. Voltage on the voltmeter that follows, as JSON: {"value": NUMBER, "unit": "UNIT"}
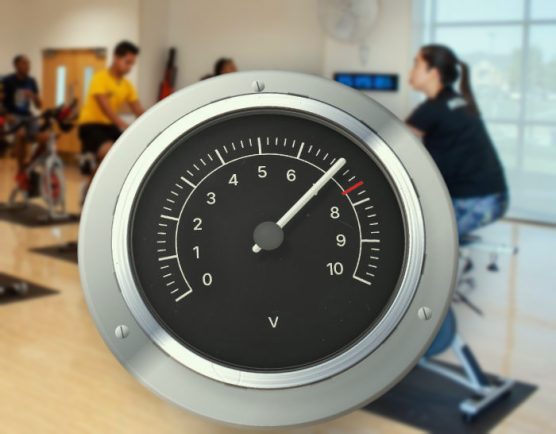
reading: {"value": 7, "unit": "V"}
